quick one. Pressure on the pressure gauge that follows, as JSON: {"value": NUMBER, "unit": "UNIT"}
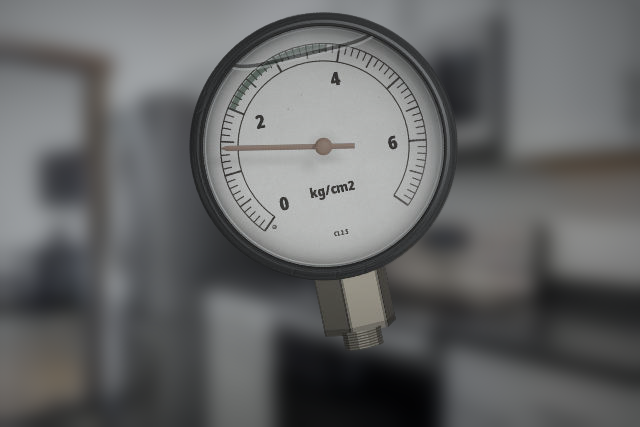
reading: {"value": 1.4, "unit": "kg/cm²"}
